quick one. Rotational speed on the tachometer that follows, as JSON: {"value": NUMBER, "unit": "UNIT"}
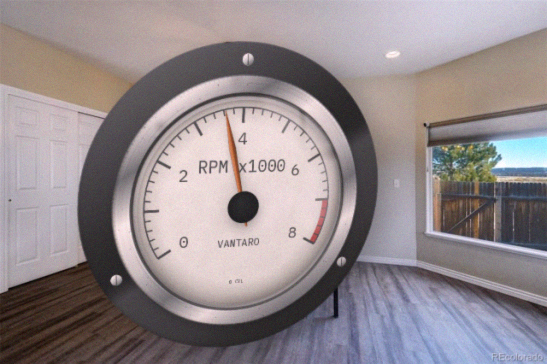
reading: {"value": 3600, "unit": "rpm"}
